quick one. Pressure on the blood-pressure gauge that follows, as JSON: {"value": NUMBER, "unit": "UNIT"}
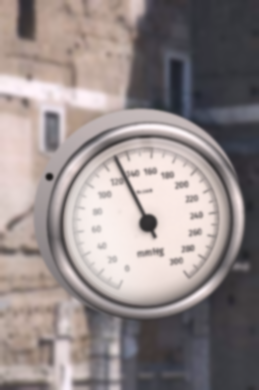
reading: {"value": 130, "unit": "mmHg"}
